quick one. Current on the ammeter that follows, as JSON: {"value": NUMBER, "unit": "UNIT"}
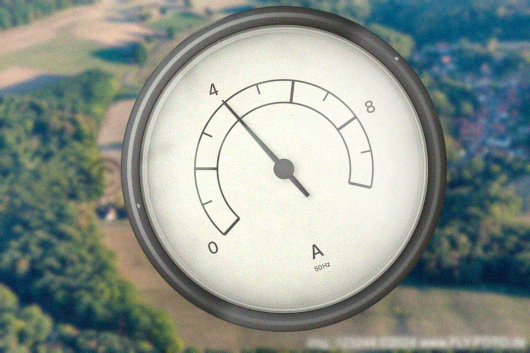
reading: {"value": 4, "unit": "A"}
